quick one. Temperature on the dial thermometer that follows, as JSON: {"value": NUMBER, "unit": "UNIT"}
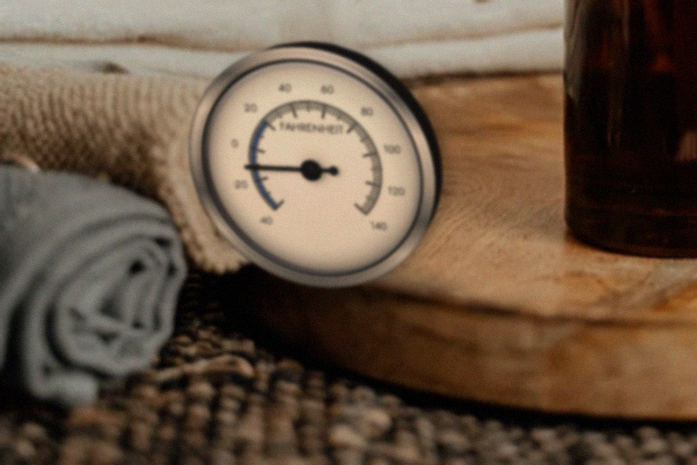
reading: {"value": -10, "unit": "°F"}
